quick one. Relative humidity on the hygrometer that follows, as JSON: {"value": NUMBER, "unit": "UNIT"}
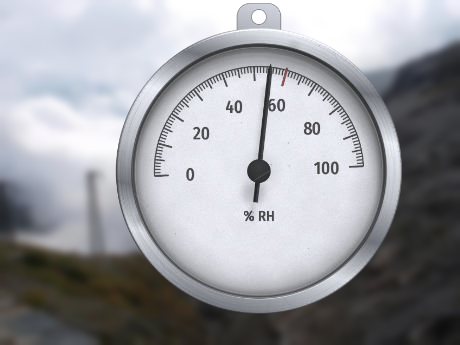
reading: {"value": 55, "unit": "%"}
